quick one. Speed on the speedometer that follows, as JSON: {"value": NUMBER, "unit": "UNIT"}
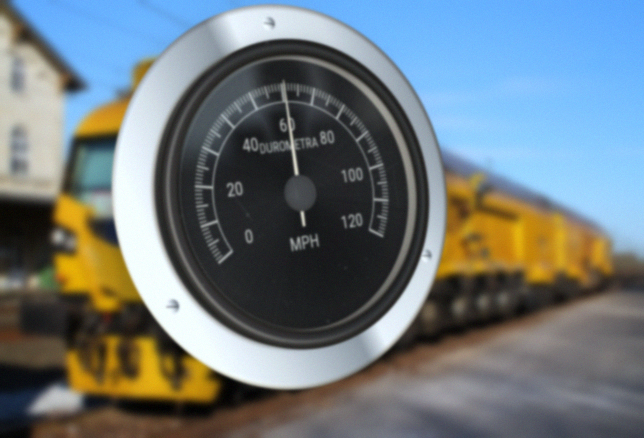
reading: {"value": 60, "unit": "mph"}
